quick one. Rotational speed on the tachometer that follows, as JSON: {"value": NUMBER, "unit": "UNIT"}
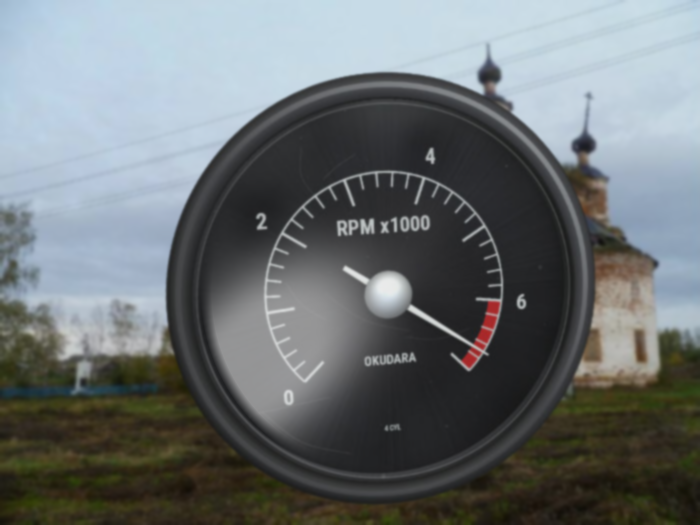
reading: {"value": 6700, "unit": "rpm"}
